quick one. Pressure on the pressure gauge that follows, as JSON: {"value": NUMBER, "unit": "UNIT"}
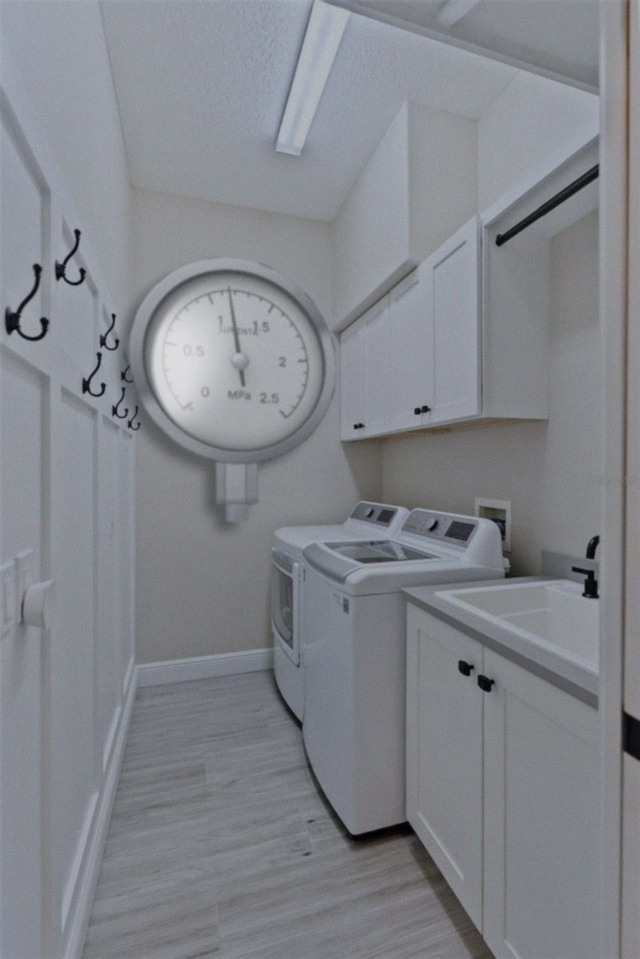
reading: {"value": 1.15, "unit": "MPa"}
